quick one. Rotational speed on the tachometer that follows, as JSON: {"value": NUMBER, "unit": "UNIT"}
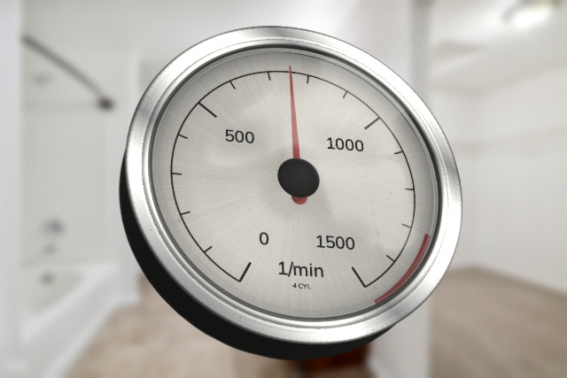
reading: {"value": 750, "unit": "rpm"}
